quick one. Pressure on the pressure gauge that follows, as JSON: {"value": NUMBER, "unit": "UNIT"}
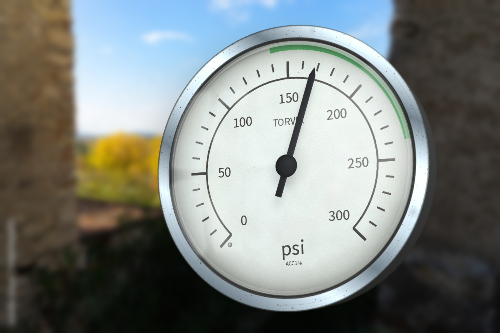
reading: {"value": 170, "unit": "psi"}
